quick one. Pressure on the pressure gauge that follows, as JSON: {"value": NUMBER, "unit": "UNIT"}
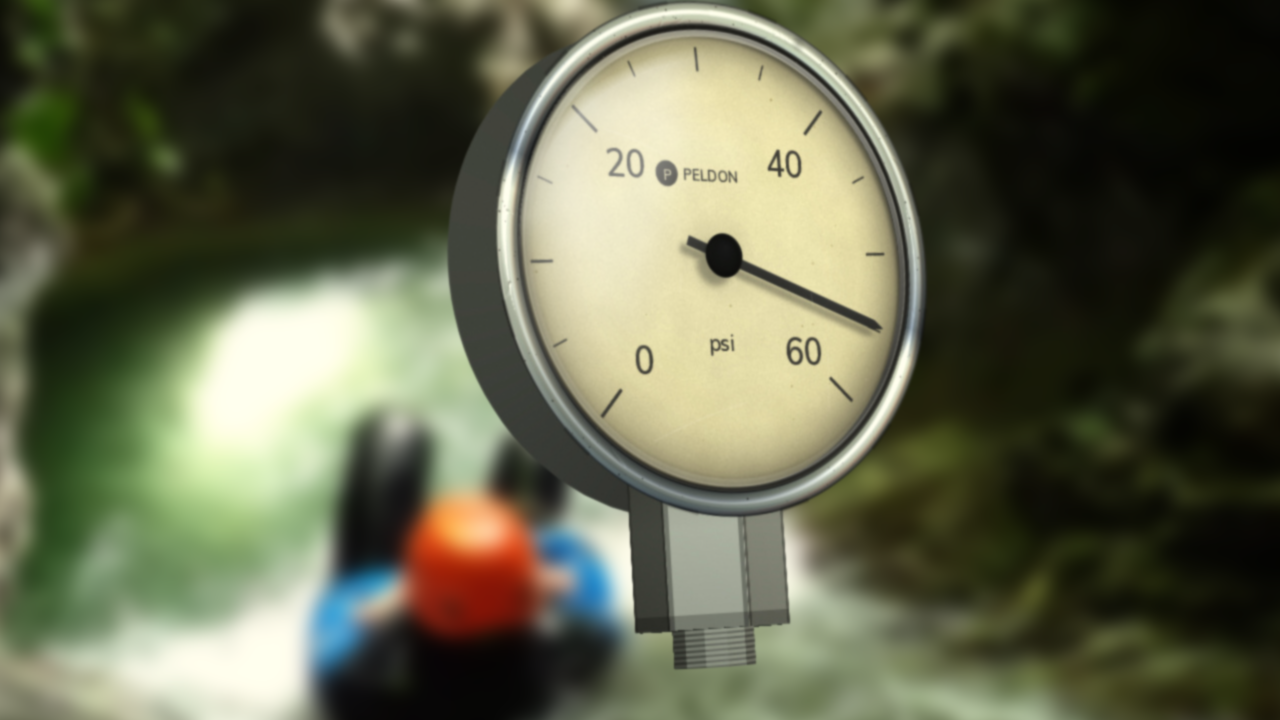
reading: {"value": 55, "unit": "psi"}
